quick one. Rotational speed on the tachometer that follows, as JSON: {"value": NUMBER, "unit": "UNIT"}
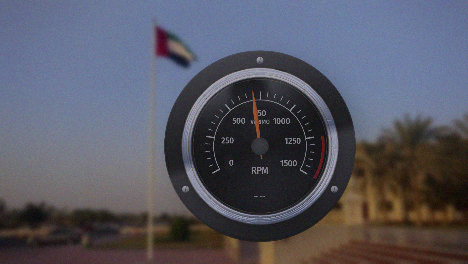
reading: {"value": 700, "unit": "rpm"}
